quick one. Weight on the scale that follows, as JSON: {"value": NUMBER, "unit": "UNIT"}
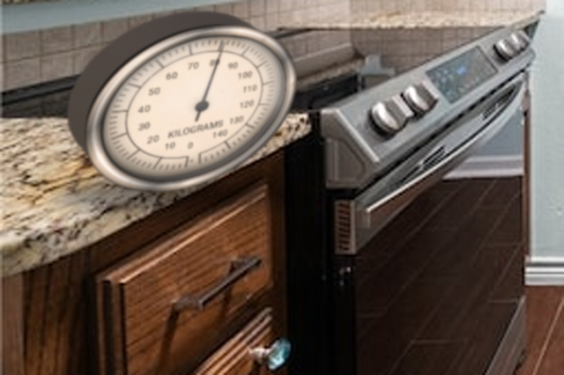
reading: {"value": 80, "unit": "kg"}
